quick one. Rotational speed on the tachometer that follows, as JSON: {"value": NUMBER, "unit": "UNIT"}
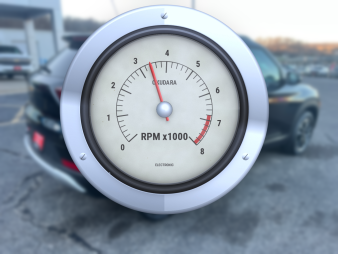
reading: {"value": 3400, "unit": "rpm"}
